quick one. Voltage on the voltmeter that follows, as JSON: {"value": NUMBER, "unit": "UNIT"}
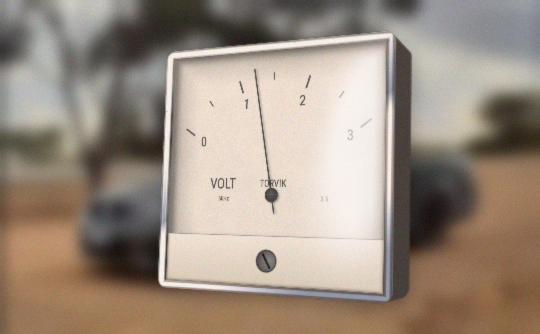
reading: {"value": 1.25, "unit": "V"}
